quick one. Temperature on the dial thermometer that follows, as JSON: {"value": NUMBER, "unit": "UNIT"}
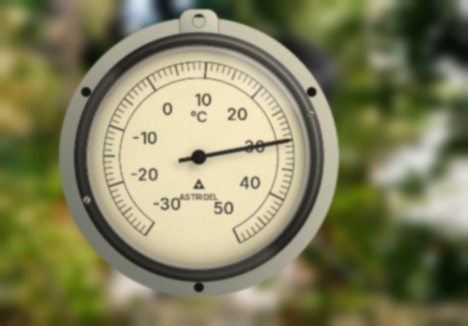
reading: {"value": 30, "unit": "°C"}
